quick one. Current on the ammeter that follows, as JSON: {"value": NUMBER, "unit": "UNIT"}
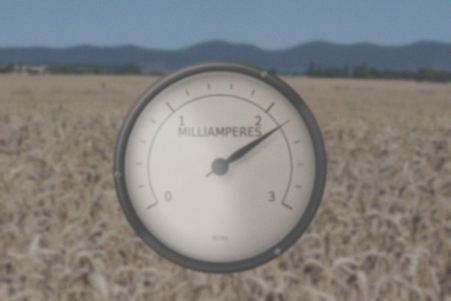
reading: {"value": 2.2, "unit": "mA"}
